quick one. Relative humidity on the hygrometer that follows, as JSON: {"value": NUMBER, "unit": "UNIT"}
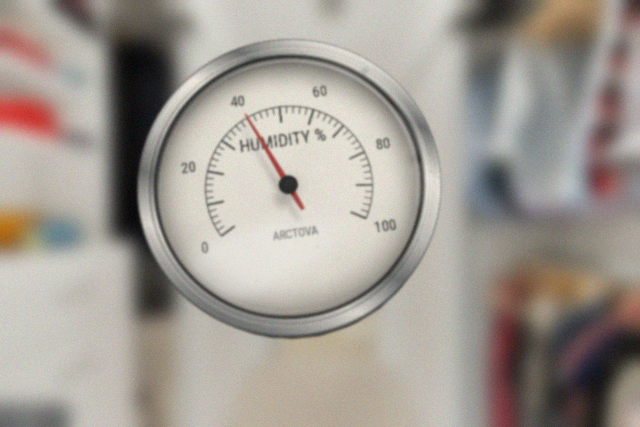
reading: {"value": 40, "unit": "%"}
